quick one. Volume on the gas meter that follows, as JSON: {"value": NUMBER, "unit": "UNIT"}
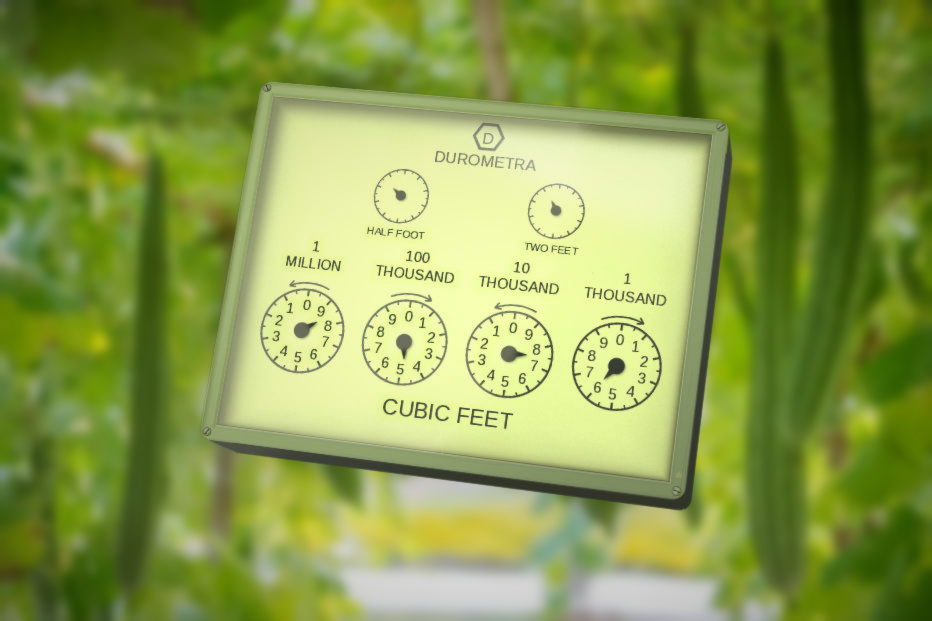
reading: {"value": 847600, "unit": "ft³"}
